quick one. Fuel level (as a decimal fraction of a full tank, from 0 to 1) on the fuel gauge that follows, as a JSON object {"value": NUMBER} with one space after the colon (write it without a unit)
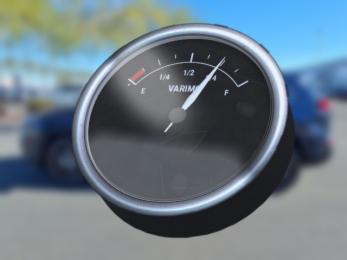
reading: {"value": 0.75}
